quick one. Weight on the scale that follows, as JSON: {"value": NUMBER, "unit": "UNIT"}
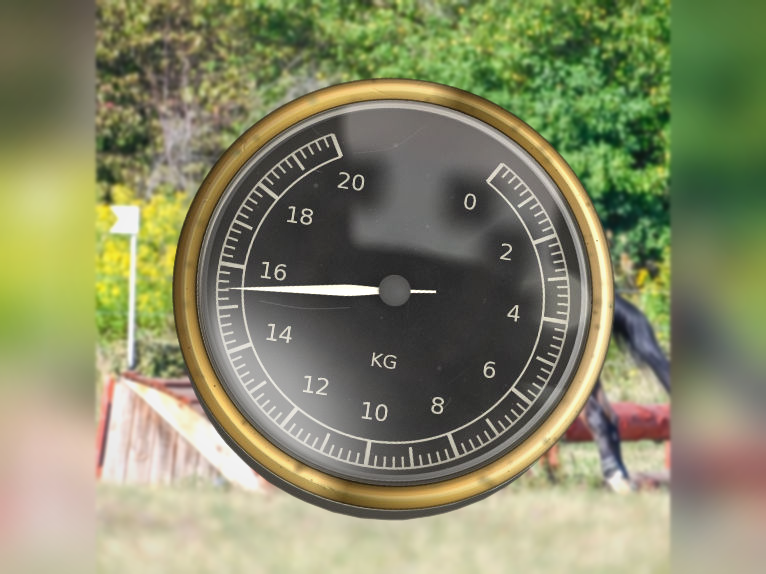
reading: {"value": 15.4, "unit": "kg"}
